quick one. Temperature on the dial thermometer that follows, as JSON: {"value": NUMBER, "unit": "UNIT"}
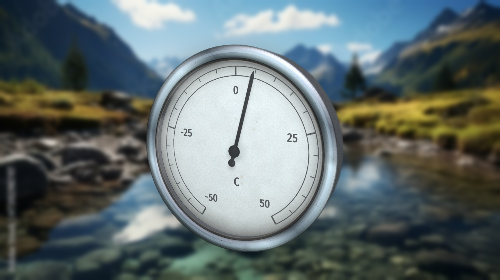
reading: {"value": 5, "unit": "°C"}
